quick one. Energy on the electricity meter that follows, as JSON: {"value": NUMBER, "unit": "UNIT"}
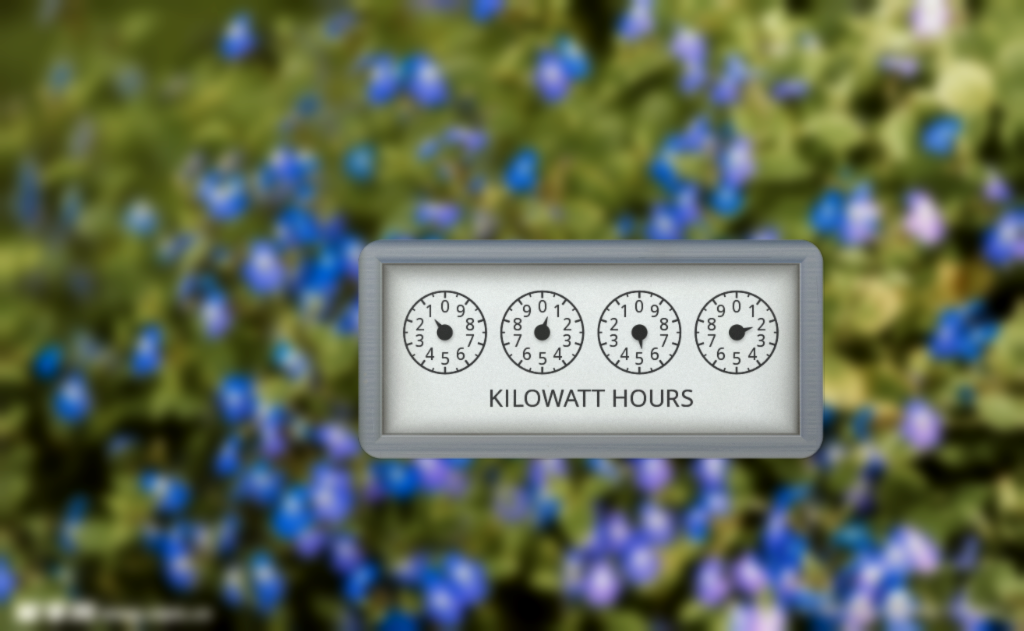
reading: {"value": 1052, "unit": "kWh"}
